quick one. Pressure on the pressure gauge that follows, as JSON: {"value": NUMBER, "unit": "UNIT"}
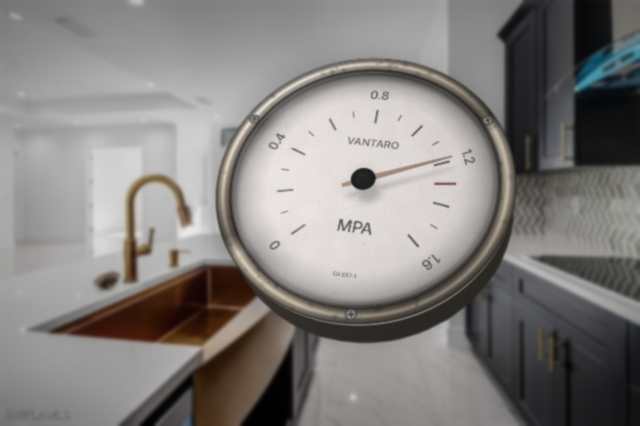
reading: {"value": 1.2, "unit": "MPa"}
